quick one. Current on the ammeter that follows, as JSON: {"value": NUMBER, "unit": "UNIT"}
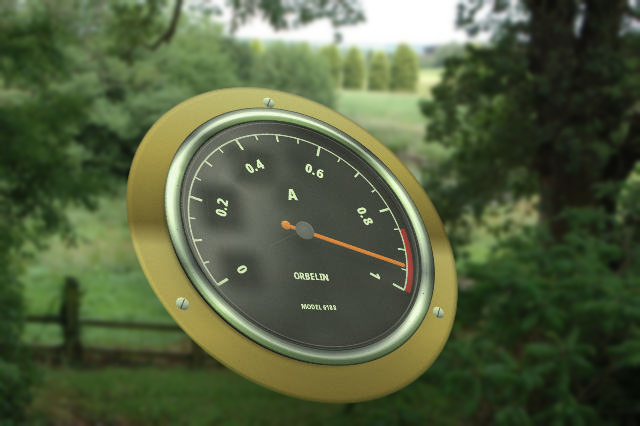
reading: {"value": 0.95, "unit": "A"}
